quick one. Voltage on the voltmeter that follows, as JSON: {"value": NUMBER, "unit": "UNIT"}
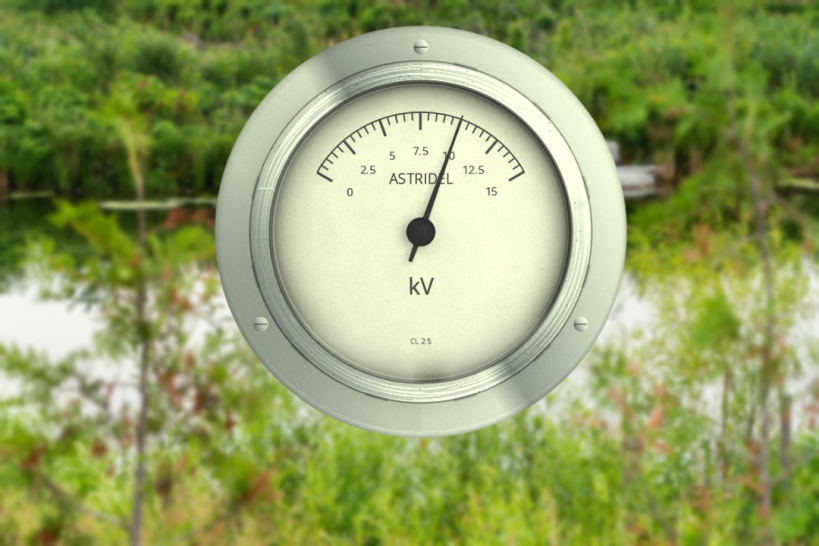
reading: {"value": 10, "unit": "kV"}
